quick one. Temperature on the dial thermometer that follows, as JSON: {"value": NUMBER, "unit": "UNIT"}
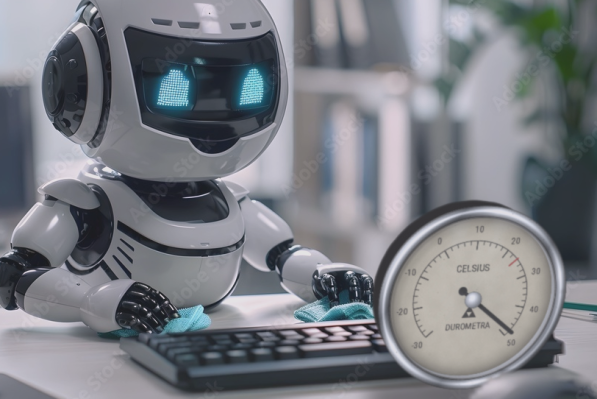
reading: {"value": 48, "unit": "°C"}
